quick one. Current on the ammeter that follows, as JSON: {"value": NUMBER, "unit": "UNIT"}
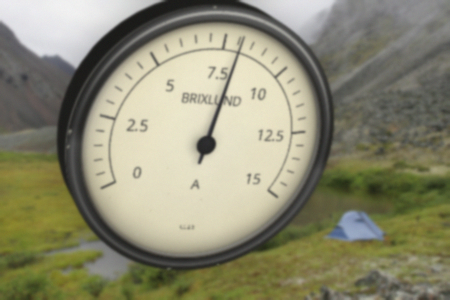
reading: {"value": 8, "unit": "A"}
